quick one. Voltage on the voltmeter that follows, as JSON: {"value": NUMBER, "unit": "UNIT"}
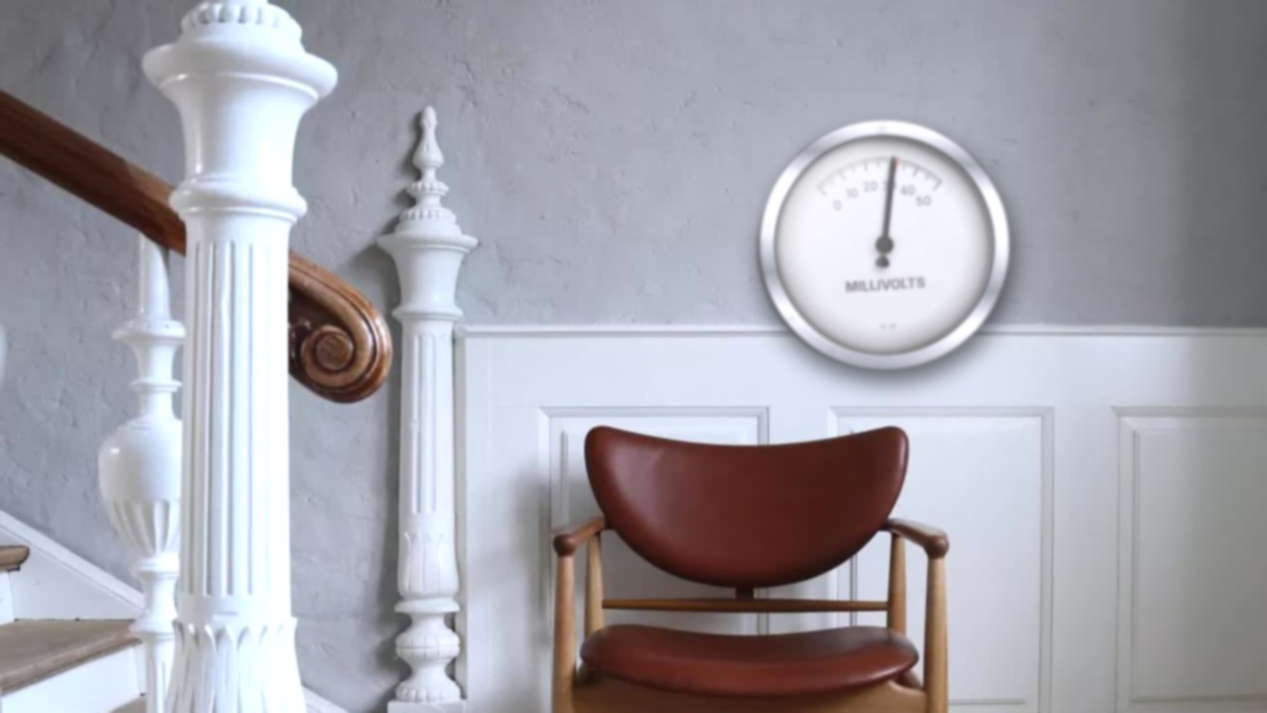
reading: {"value": 30, "unit": "mV"}
